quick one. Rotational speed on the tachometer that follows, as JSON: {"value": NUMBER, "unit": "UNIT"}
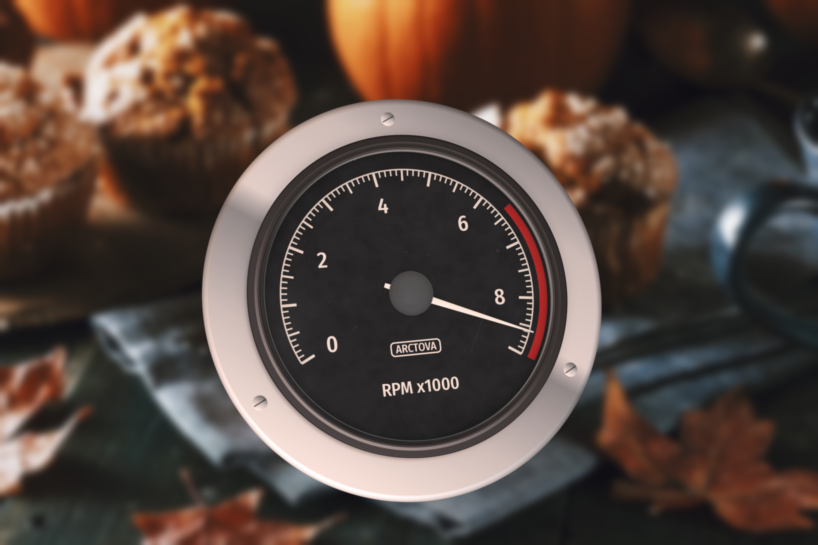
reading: {"value": 8600, "unit": "rpm"}
